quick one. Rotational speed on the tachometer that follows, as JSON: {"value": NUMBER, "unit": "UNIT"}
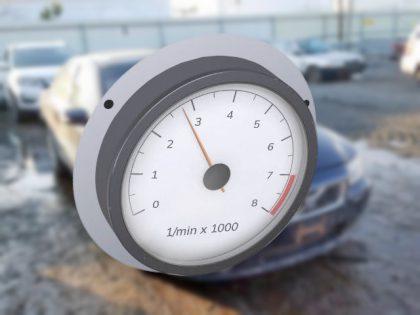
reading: {"value": 2750, "unit": "rpm"}
